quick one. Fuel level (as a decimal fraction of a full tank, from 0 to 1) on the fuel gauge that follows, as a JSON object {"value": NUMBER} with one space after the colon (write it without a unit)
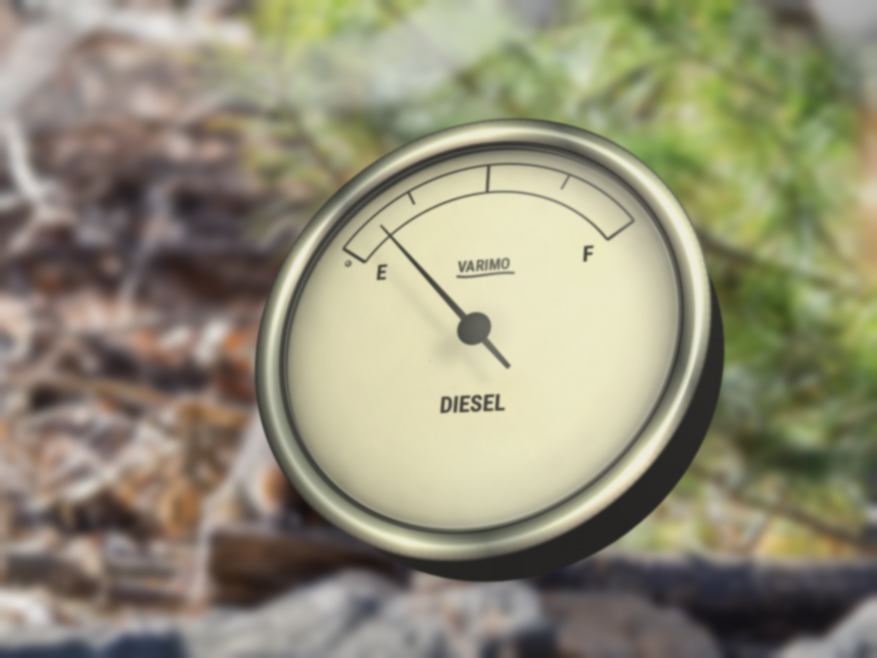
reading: {"value": 0.125}
